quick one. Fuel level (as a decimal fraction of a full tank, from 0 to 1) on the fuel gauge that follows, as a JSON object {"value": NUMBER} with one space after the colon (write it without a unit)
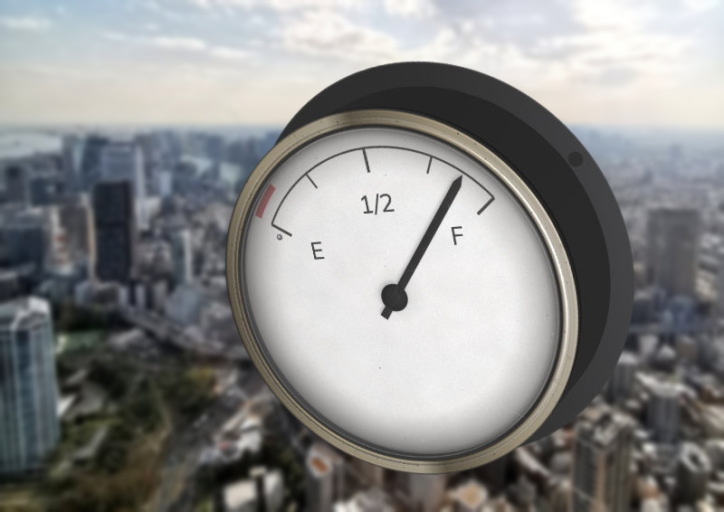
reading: {"value": 0.875}
